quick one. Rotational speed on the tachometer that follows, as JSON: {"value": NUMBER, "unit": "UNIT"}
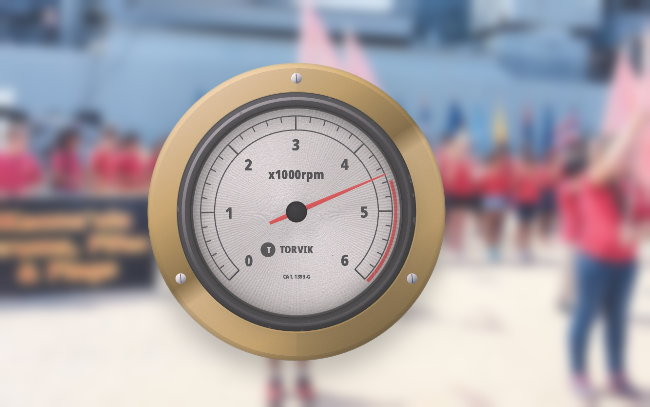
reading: {"value": 4500, "unit": "rpm"}
